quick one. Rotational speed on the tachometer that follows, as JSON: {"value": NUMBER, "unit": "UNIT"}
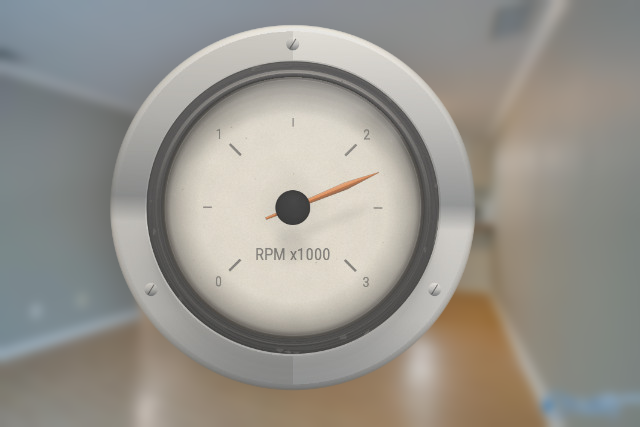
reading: {"value": 2250, "unit": "rpm"}
